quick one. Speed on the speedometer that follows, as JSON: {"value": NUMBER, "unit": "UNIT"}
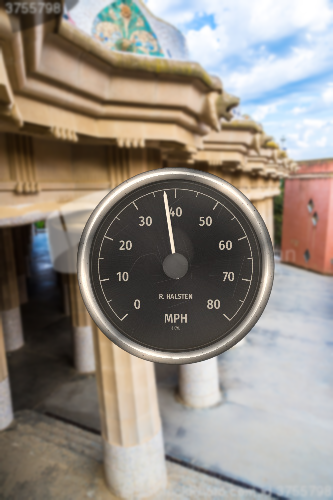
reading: {"value": 37.5, "unit": "mph"}
